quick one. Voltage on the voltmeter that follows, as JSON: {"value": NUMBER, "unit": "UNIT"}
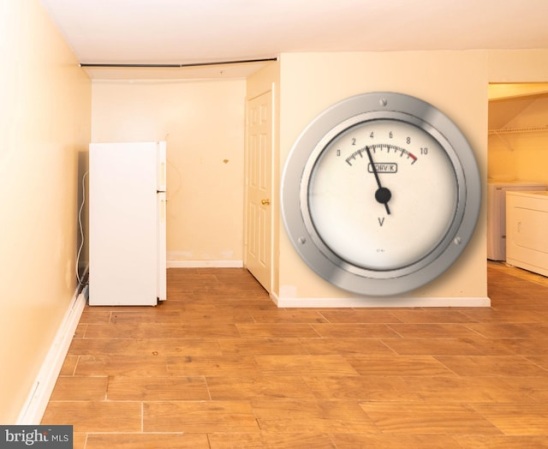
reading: {"value": 3, "unit": "V"}
